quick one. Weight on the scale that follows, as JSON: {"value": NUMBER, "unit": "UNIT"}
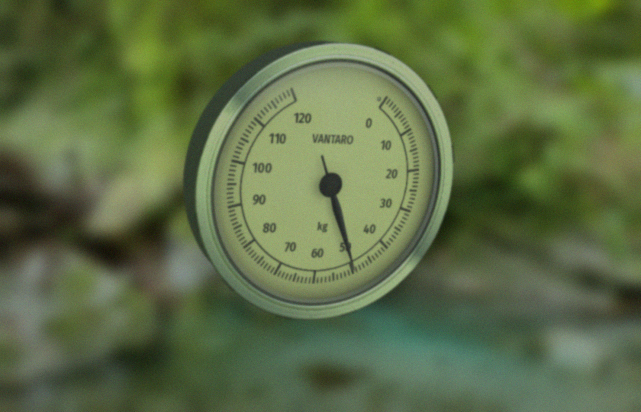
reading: {"value": 50, "unit": "kg"}
